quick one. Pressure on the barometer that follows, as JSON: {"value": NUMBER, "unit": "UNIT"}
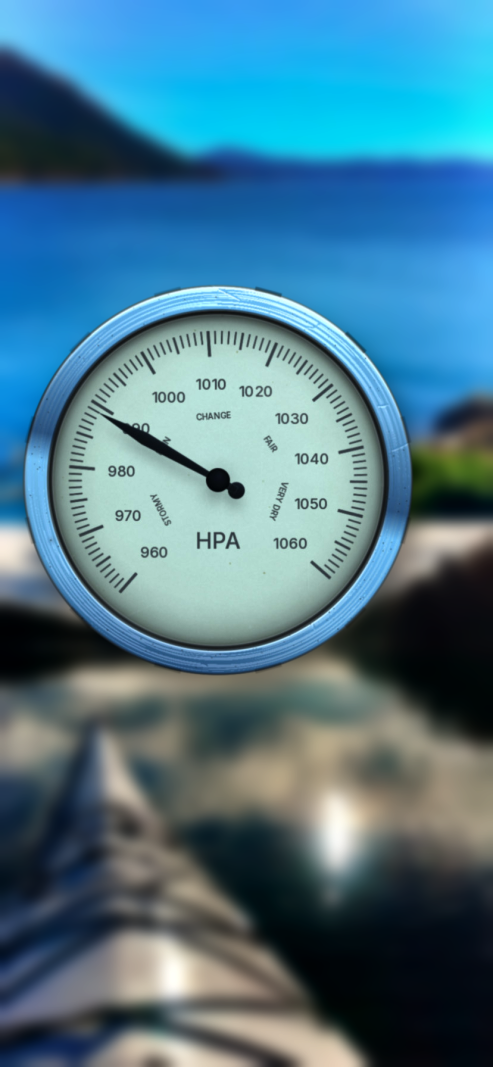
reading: {"value": 989, "unit": "hPa"}
